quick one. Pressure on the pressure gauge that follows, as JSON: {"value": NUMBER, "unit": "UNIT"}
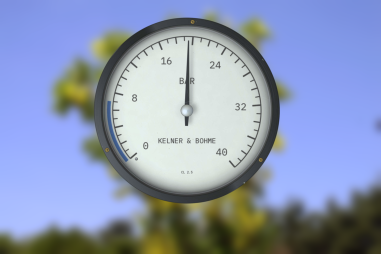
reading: {"value": 19.5, "unit": "bar"}
